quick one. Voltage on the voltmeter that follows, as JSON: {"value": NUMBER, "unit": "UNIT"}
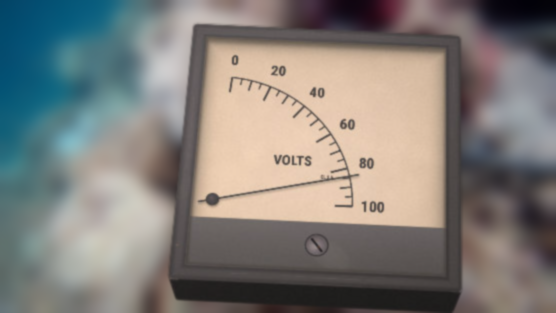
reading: {"value": 85, "unit": "V"}
